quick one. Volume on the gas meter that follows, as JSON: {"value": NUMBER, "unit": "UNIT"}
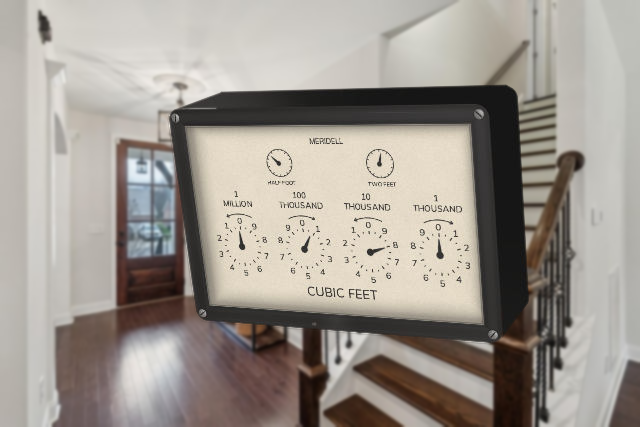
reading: {"value": 8000, "unit": "ft³"}
